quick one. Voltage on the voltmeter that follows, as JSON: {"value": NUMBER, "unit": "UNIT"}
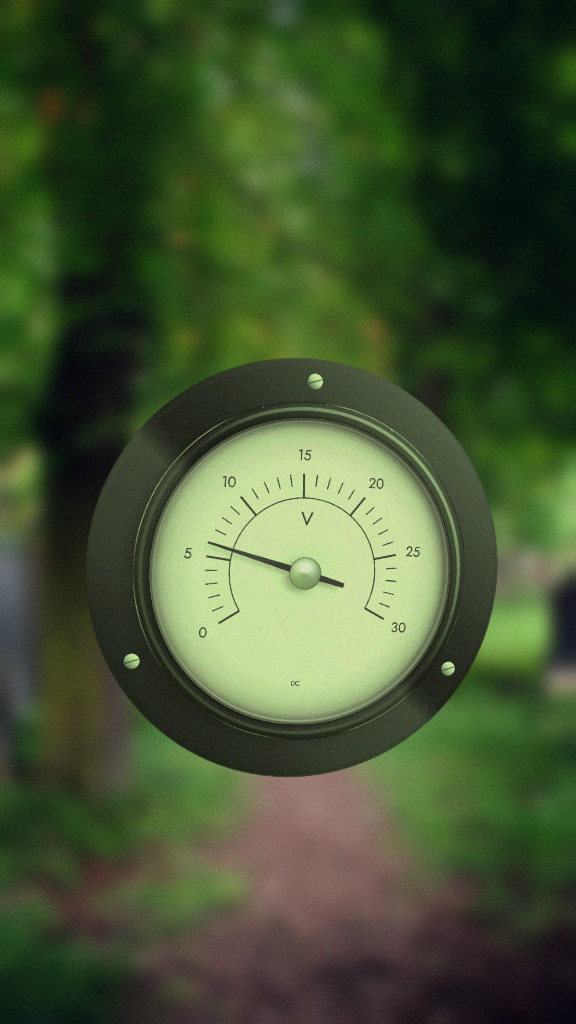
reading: {"value": 6, "unit": "V"}
